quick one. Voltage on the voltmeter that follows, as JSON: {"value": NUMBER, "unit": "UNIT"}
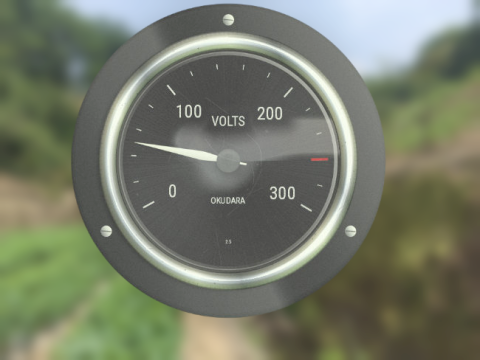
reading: {"value": 50, "unit": "V"}
